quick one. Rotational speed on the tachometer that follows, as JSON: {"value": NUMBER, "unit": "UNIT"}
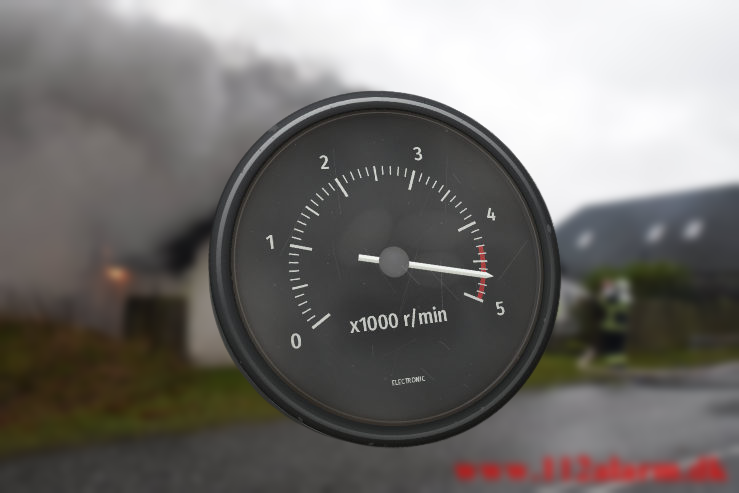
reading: {"value": 4700, "unit": "rpm"}
